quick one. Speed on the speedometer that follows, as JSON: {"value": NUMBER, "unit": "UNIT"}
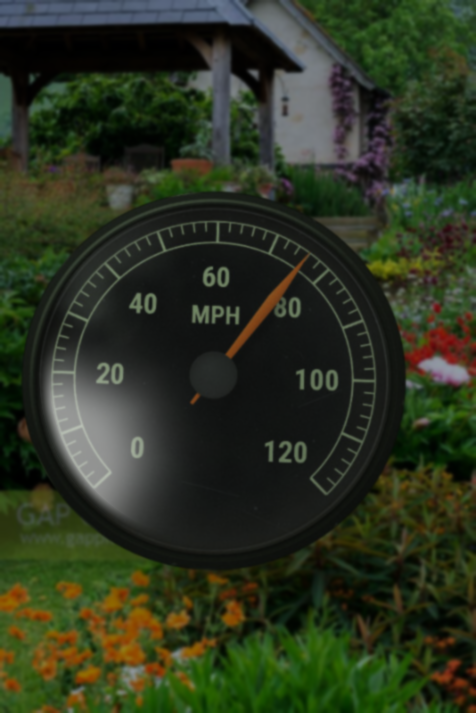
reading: {"value": 76, "unit": "mph"}
